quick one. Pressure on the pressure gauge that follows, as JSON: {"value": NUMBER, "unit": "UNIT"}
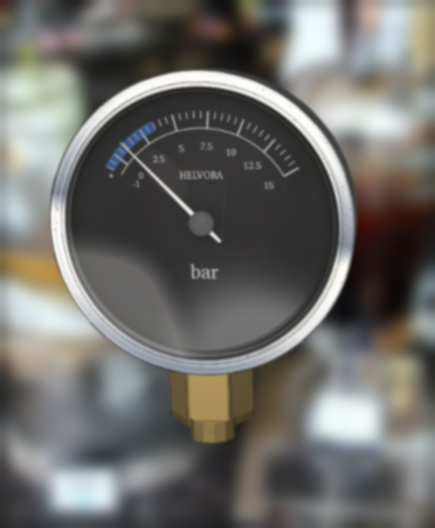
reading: {"value": 1, "unit": "bar"}
